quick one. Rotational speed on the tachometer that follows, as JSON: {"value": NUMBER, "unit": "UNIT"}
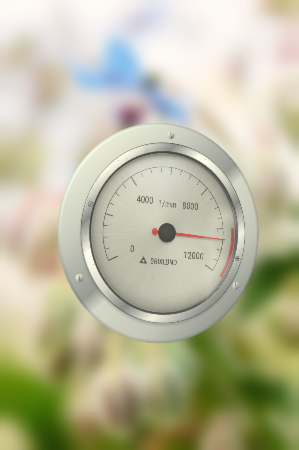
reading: {"value": 10500, "unit": "rpm"}
